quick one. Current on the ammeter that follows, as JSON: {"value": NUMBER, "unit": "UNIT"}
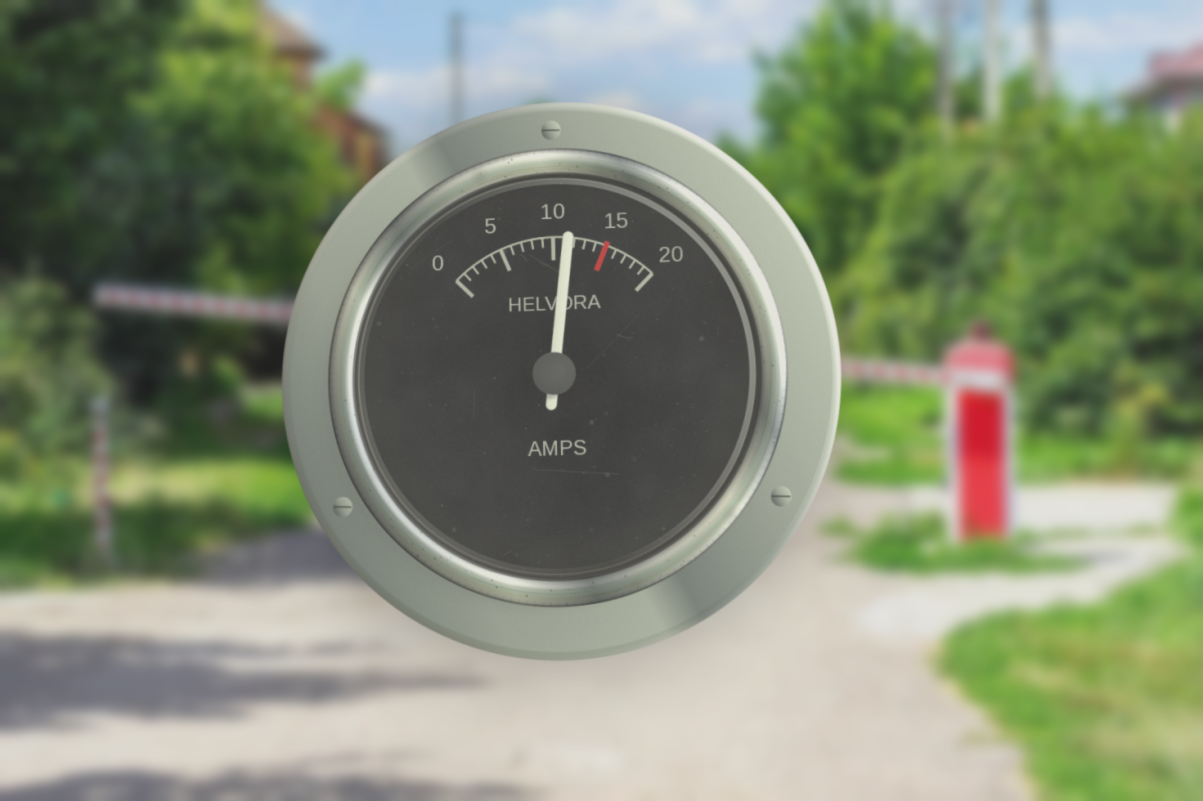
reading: {"value": 11.5, "unit": "A"}
